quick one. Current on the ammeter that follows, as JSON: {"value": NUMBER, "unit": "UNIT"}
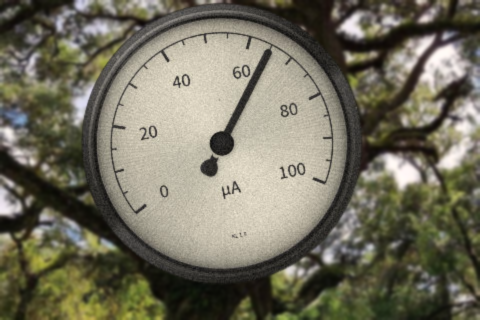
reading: {"value": 65, "unit": "µA"}
